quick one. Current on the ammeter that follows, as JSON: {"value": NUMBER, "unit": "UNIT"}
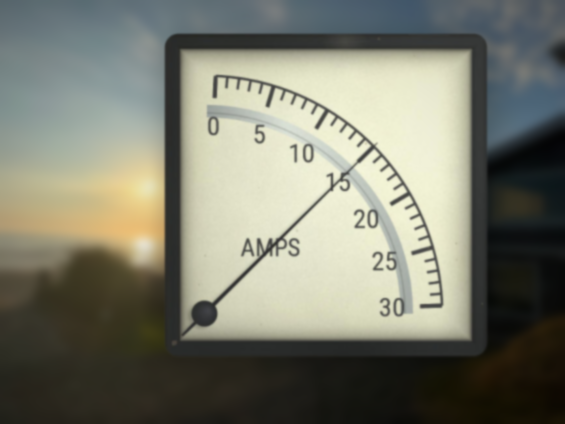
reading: {"value": 15, "unit": "A"}
